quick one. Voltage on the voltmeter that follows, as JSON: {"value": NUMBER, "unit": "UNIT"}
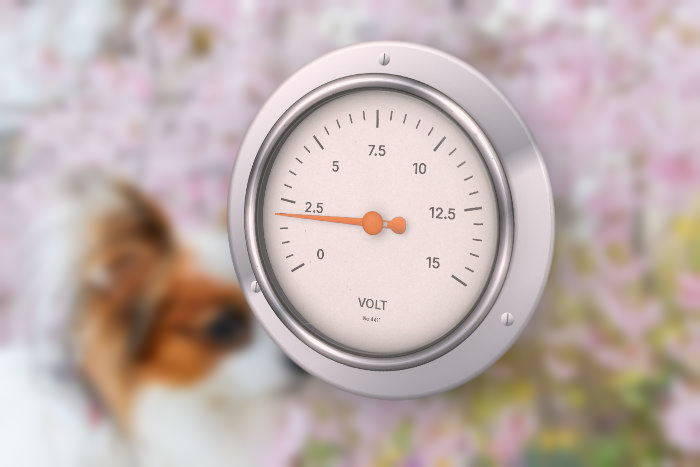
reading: {"value": 2, "unit": "V"}
